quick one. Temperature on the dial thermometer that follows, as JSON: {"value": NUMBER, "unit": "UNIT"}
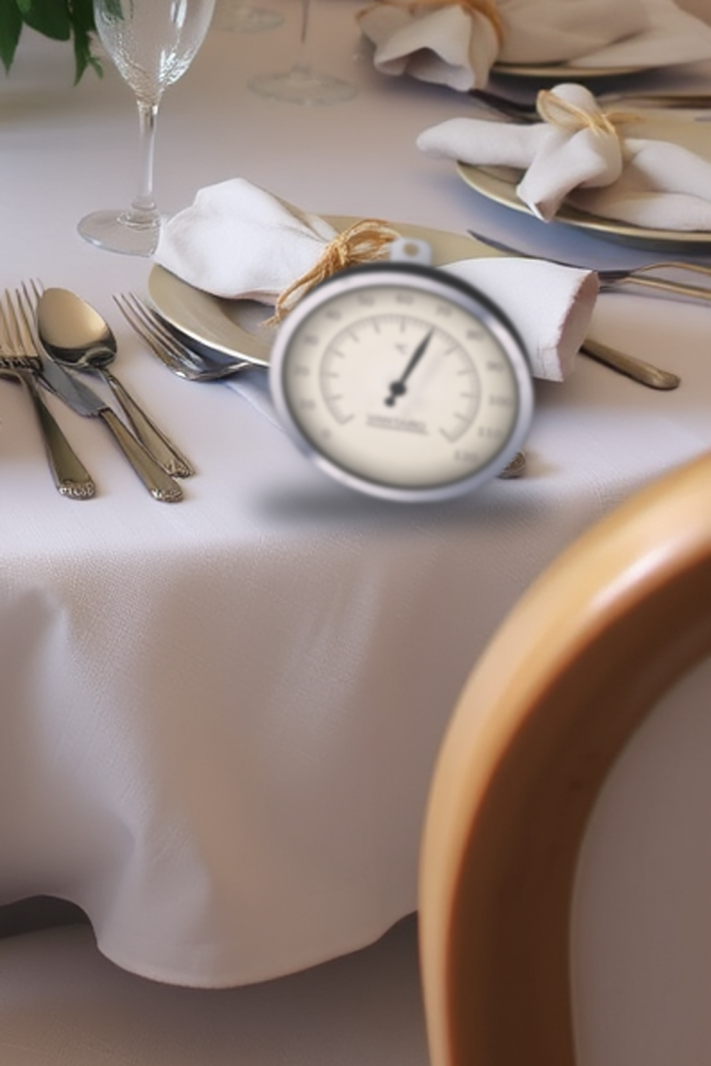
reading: {"value": 70, "unit": "°C"}
